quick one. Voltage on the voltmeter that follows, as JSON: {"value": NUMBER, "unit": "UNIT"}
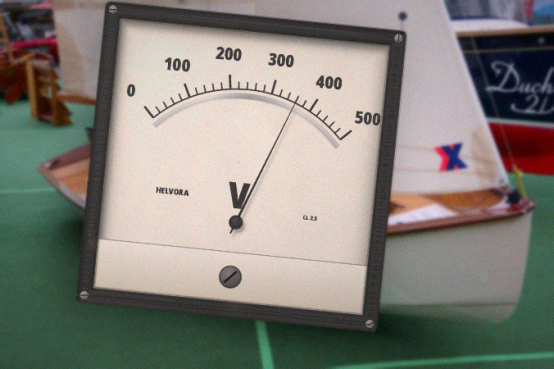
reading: {"value": 360, "unit": "V"}
